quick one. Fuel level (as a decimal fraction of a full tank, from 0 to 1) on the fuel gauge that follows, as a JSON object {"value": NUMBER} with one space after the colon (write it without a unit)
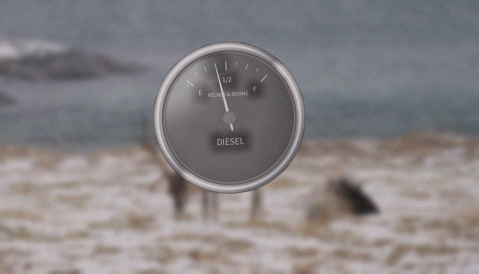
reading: {"value": 0.375}
